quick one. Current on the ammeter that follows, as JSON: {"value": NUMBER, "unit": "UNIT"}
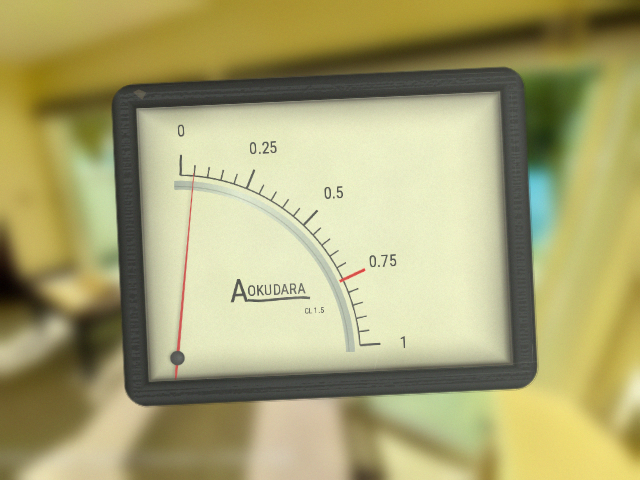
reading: {"value": 0.05, "unit": "A"}
